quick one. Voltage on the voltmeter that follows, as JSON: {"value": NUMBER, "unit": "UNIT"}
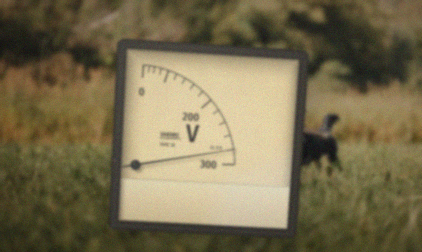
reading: {"value": 280, "unit": "V"}
